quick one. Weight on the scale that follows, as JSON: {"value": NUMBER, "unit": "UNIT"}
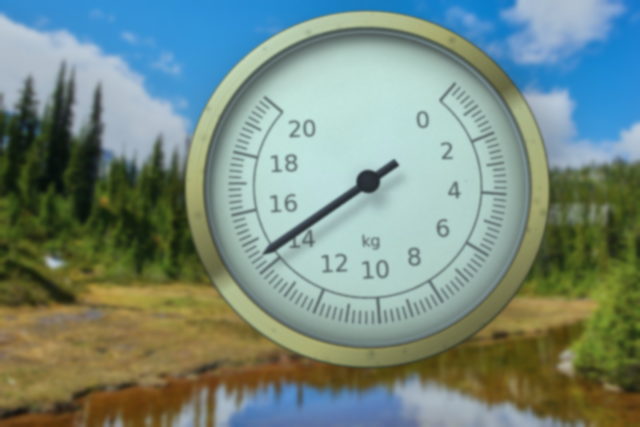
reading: {"value": 14.4, "unit": "kg"}
